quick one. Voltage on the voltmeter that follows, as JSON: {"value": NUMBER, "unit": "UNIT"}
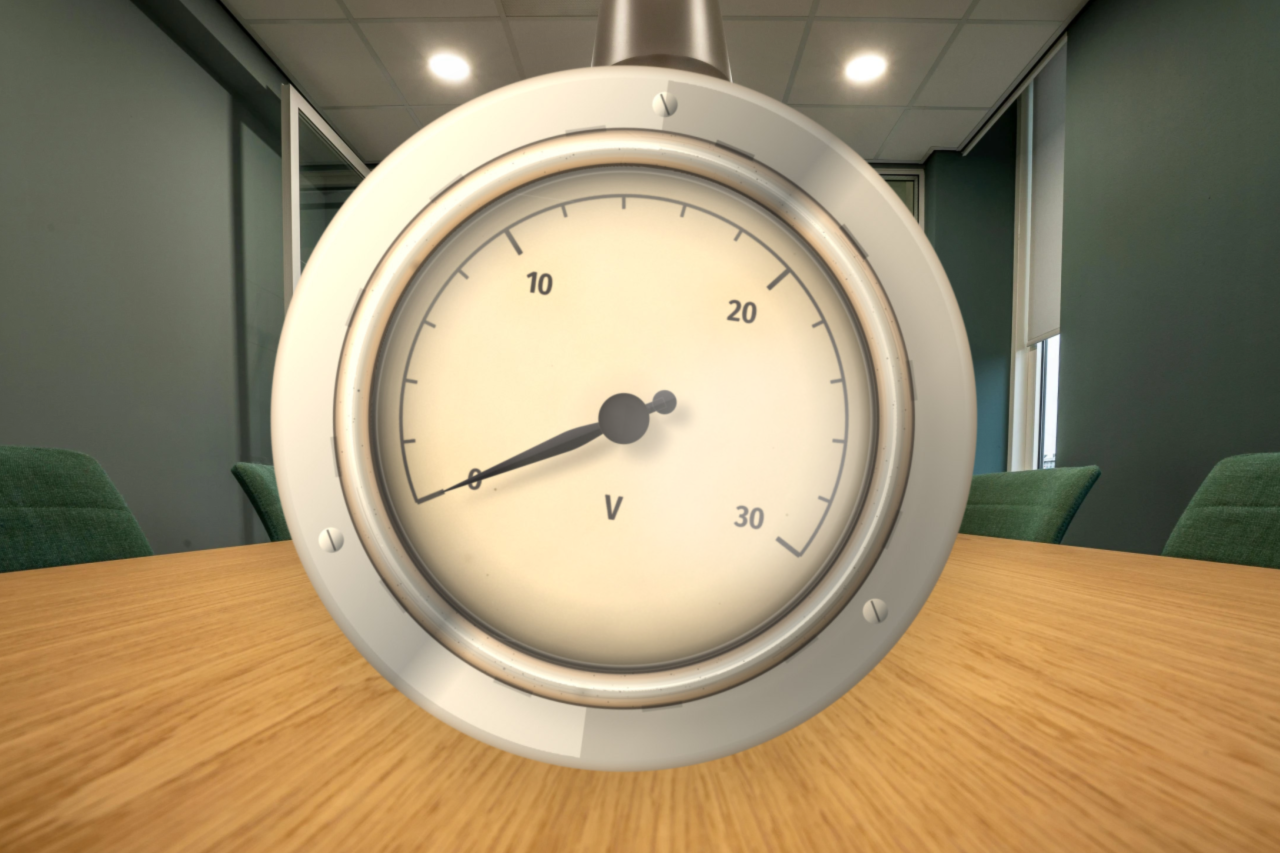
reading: {"value": 0, "unit": "V"}
